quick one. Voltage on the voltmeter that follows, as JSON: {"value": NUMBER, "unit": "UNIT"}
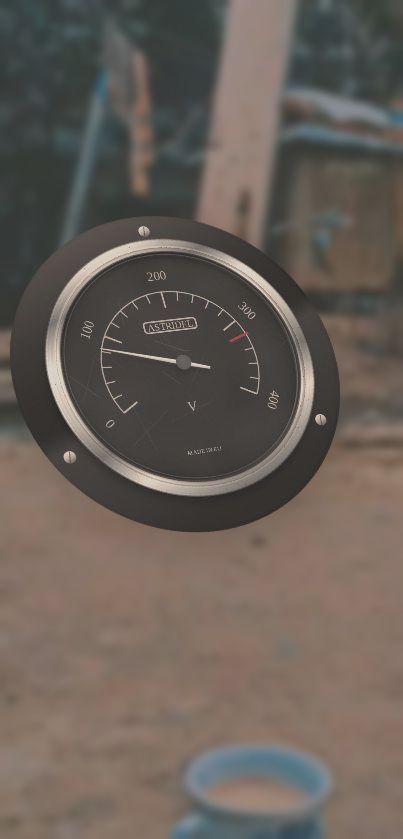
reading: {"value": 80, "unit": "V"}
